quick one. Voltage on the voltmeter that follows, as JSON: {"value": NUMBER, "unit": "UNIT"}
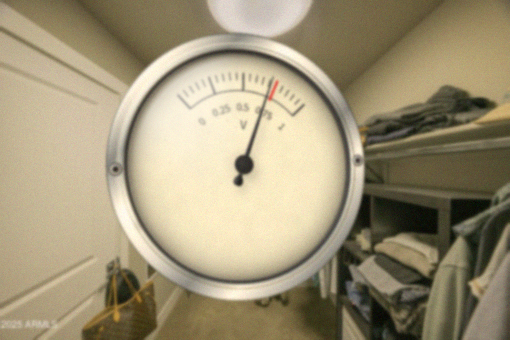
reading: {"value": 0.7, "unit": "V"}
